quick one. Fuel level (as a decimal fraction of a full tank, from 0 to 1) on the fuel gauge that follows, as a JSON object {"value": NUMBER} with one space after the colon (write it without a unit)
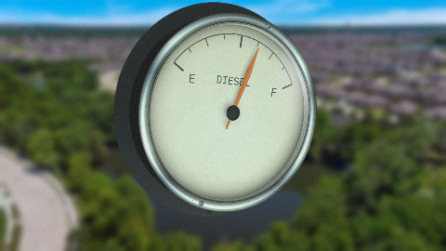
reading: {"value": 0.625}
